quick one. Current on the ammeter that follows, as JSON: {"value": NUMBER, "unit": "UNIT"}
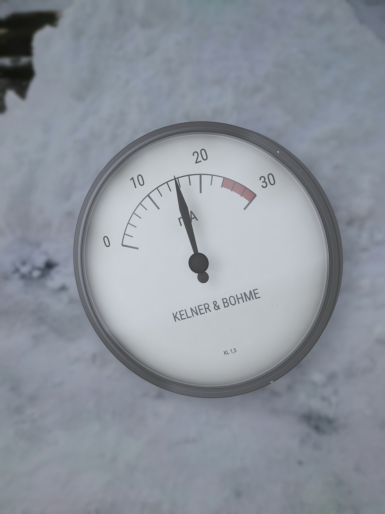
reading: {"value": 16, "unit": "mA"}
